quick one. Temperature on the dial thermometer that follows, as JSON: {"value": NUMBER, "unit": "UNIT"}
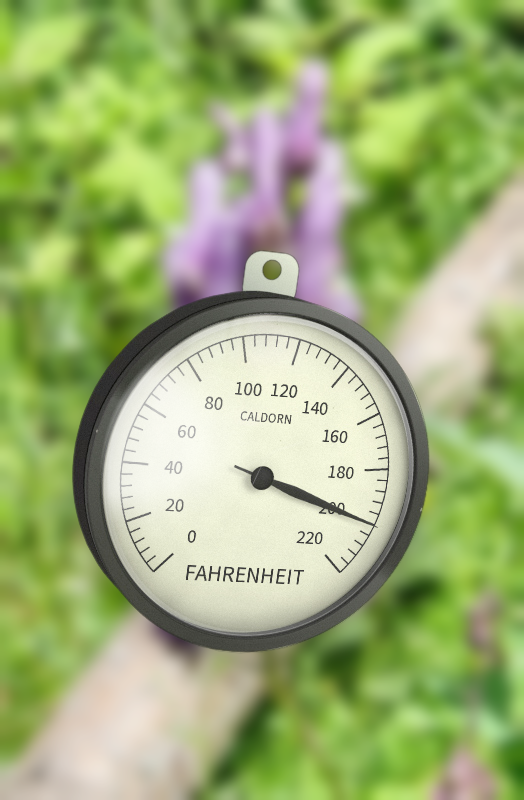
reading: {"value": 200, "unit": "°F"}
